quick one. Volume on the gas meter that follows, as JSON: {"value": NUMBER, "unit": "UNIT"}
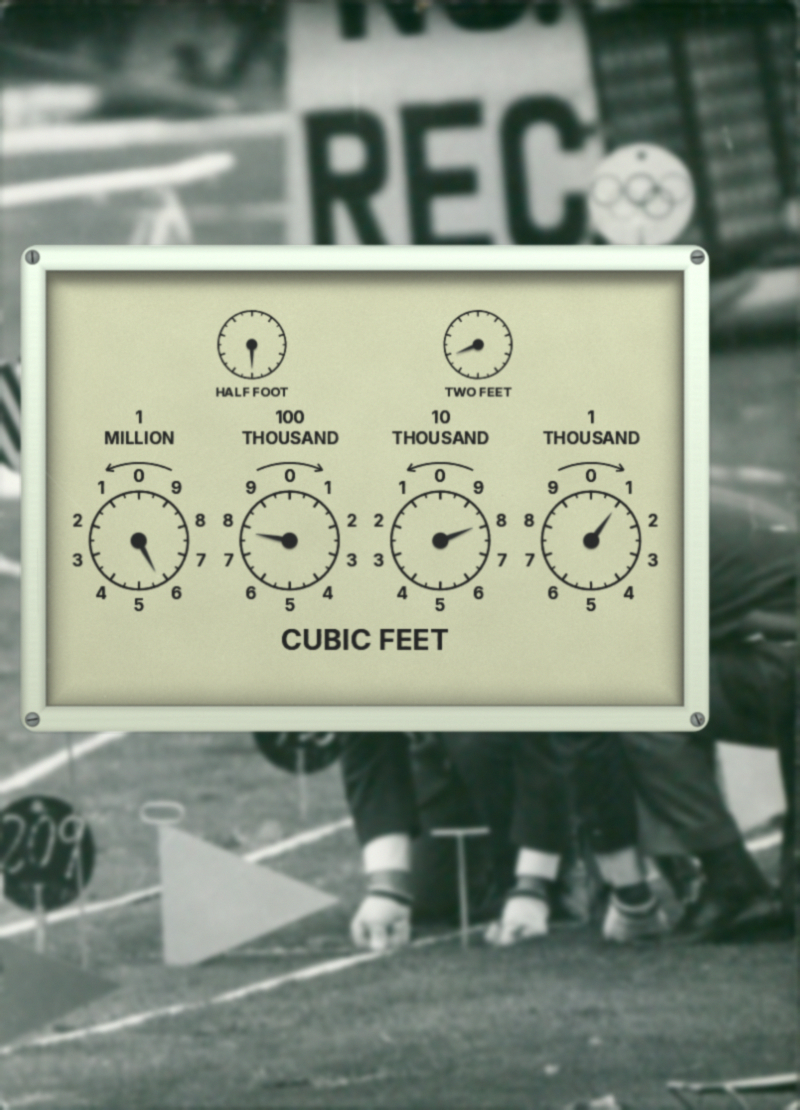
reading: {"value": 578100, "unit": "ft³"}
